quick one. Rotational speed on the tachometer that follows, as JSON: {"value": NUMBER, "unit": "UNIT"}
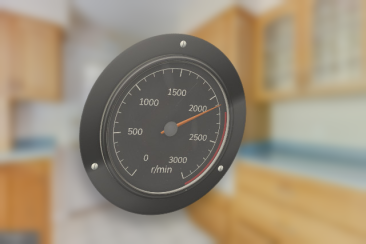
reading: {"value": 2100, "unit": "rpm"}
